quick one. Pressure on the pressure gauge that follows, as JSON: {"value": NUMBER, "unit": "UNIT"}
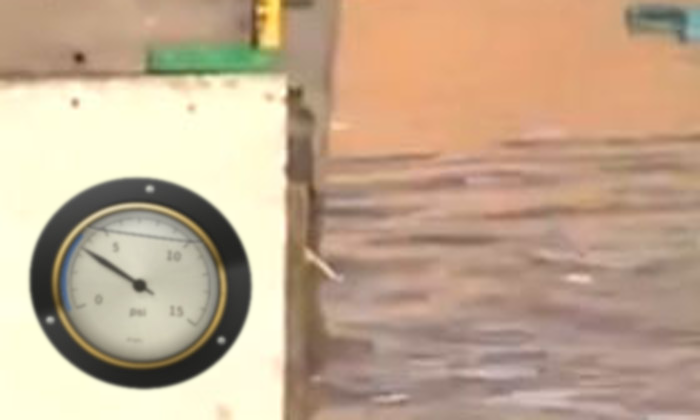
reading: {"value": 3.5, "unit": "psi"}
